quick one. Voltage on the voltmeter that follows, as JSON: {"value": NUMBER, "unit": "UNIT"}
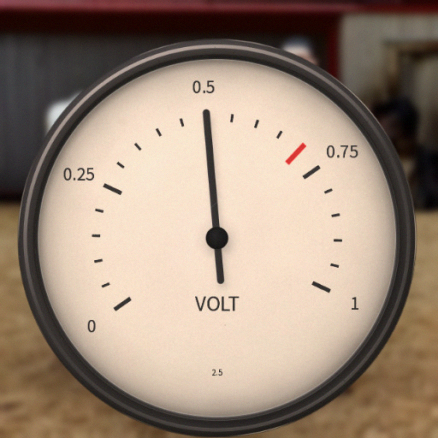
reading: {"value": 0.5, "unit": "V"}
